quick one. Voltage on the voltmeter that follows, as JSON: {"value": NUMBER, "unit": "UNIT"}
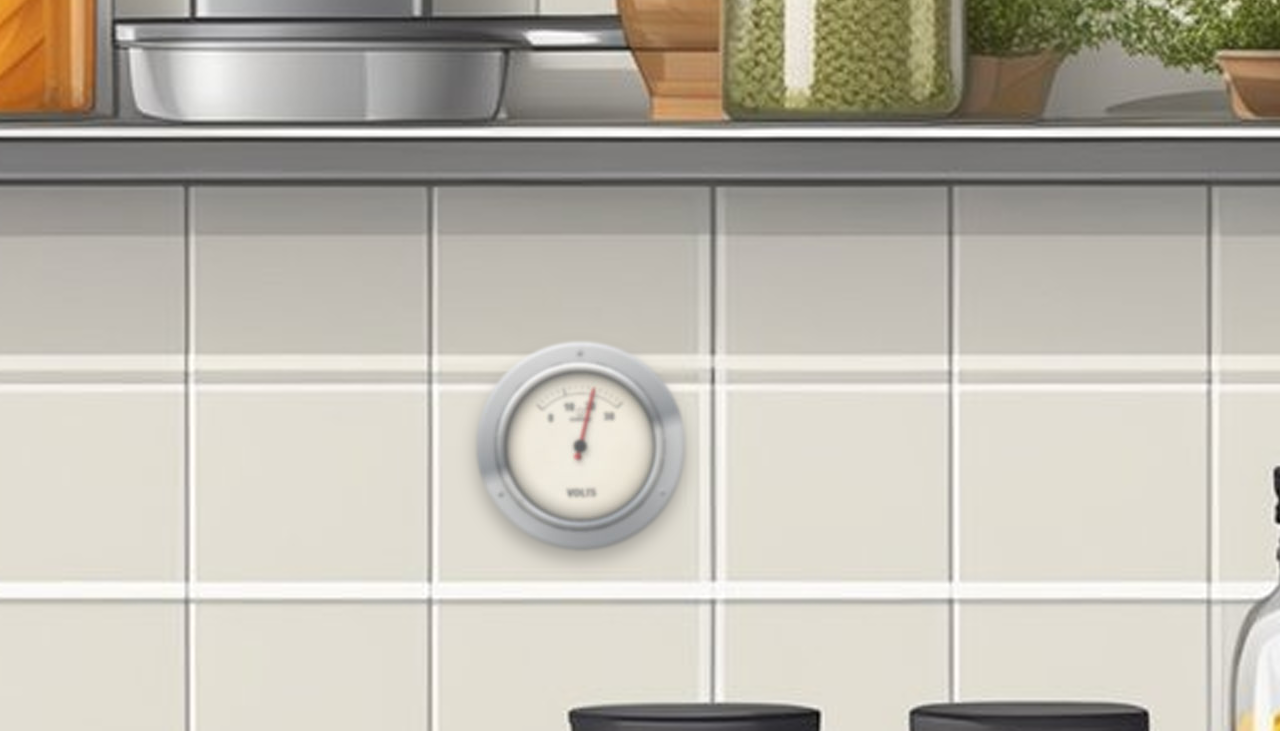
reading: {"value": 20, "unit": "V"}
